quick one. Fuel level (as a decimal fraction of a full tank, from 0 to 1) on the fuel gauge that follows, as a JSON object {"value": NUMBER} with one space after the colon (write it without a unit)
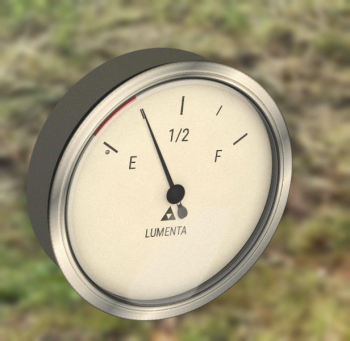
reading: {"value": 0.25}
